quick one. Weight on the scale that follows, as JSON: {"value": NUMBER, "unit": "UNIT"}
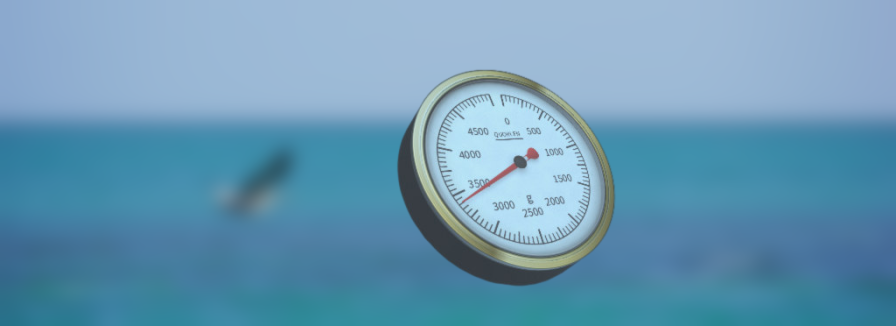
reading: {"value": 3400, "unit": "g"}
